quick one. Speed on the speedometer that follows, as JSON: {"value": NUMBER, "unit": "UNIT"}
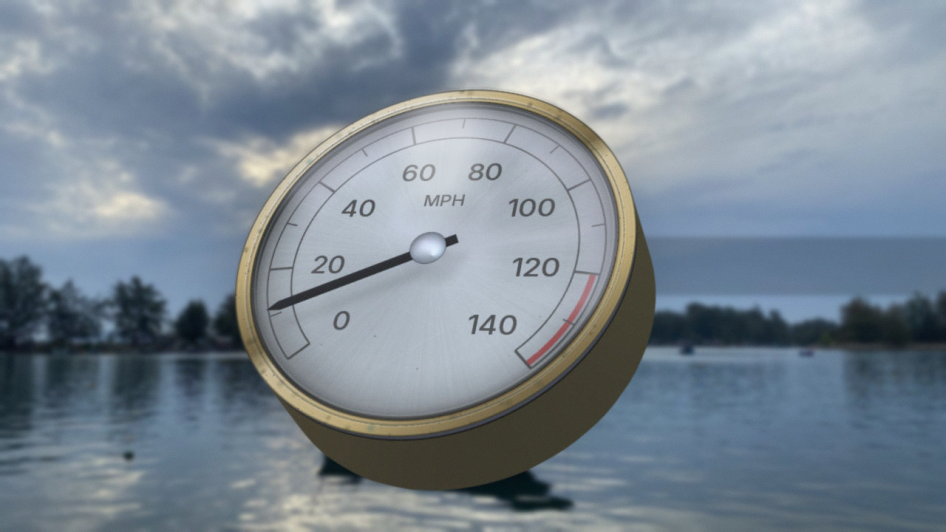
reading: {"value": 10, "unit": "mph"}
